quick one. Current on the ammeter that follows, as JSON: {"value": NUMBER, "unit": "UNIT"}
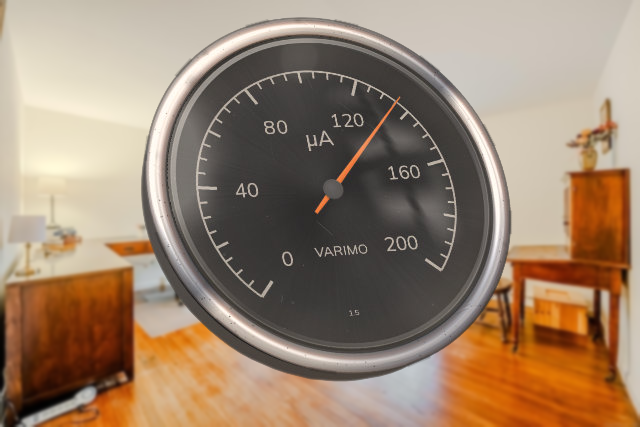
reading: {"value": 135, "unit": "µA"}
